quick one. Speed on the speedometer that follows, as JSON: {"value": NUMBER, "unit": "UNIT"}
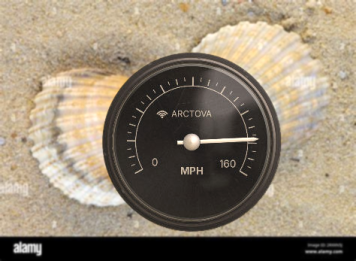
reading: {"value": 137.5, "unit": "mph"}
